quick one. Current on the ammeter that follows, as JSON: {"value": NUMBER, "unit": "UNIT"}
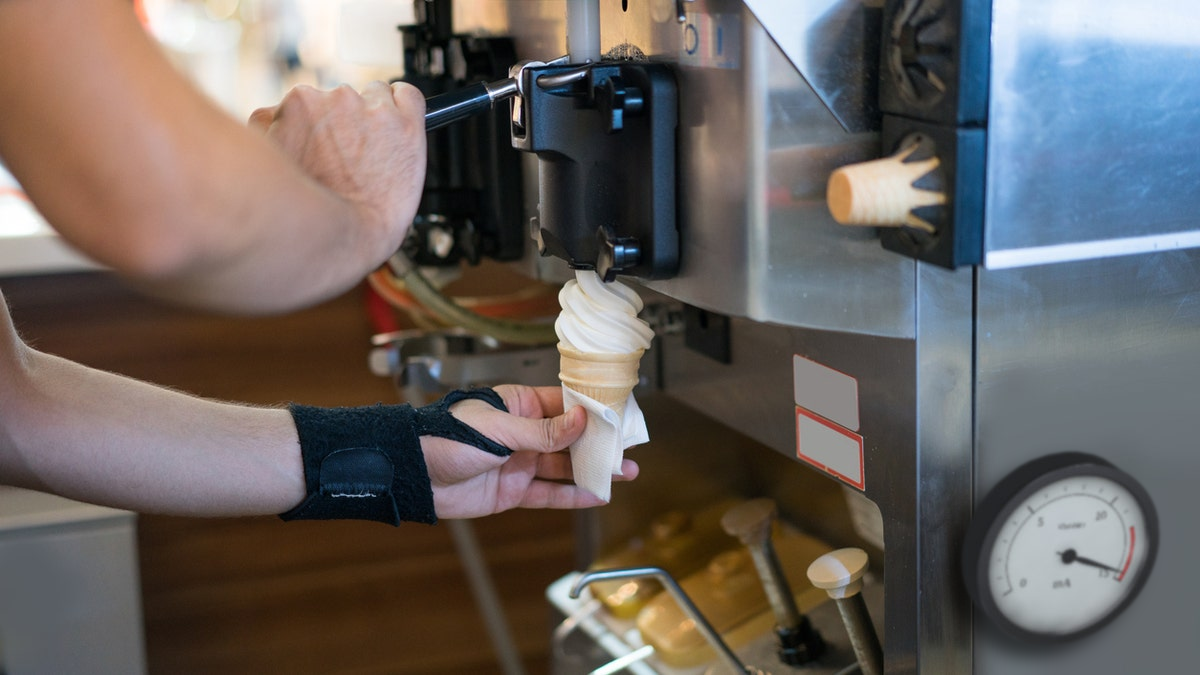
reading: {"value": 14.5, "unit": "mA"}
